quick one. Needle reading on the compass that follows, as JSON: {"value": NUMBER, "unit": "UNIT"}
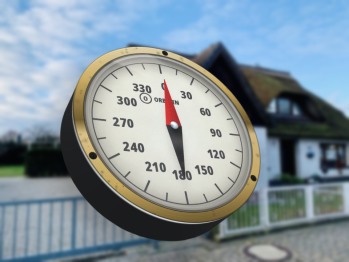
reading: {"value": 0, "unit": "°"}
